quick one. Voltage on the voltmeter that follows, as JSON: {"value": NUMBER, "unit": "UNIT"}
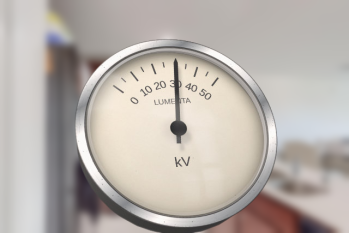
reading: {"value": 30, "unit": "kV"}
